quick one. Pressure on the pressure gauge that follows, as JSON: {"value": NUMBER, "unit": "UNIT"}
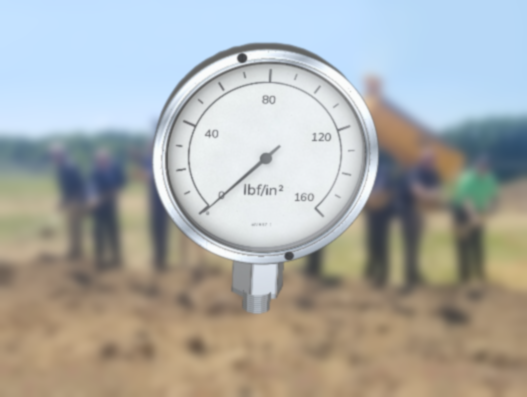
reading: {"value": 0, "unit": "psi"}
